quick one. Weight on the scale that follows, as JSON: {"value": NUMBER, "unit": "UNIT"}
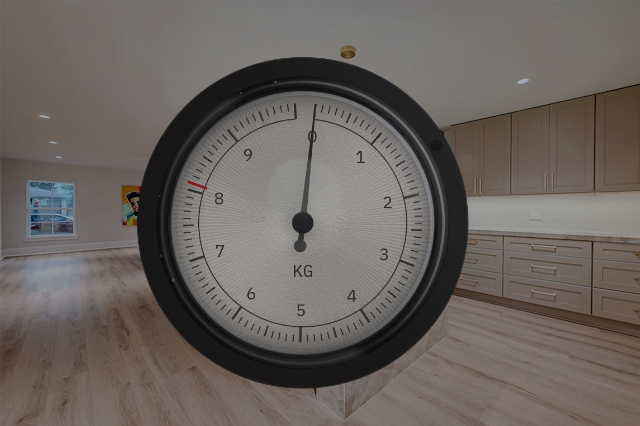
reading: {"value": 0, "unit": "kg"}
